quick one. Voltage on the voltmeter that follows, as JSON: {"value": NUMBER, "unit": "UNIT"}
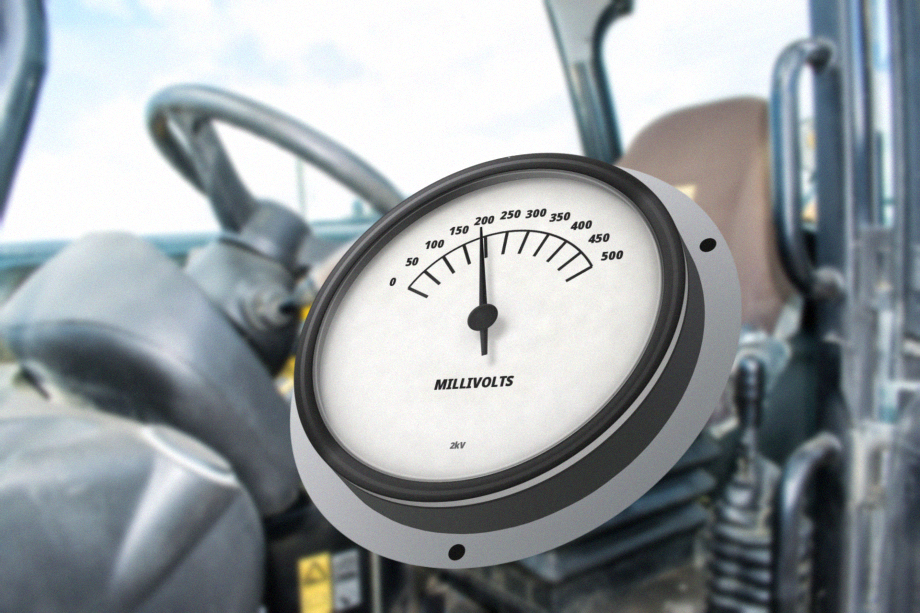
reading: {"value": 200, "unit": "mV"}
